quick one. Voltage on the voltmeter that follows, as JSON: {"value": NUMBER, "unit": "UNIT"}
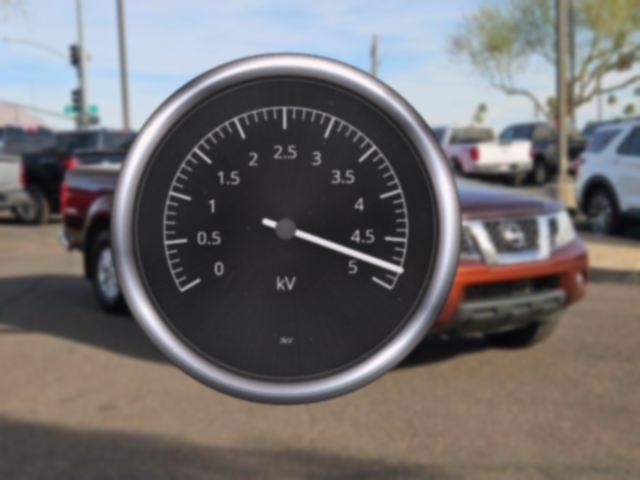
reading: {"value": 4.8, "unit": "kV"}
